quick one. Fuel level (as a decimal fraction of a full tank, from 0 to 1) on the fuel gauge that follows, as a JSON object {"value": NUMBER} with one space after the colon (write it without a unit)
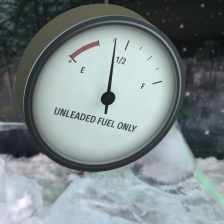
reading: {"value": 0.375}
